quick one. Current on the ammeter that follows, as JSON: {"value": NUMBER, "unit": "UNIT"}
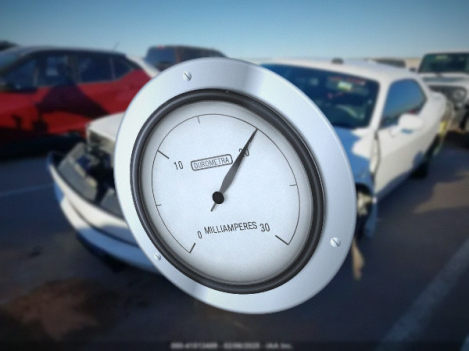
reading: {"value": 20, "unit": "mA"}
